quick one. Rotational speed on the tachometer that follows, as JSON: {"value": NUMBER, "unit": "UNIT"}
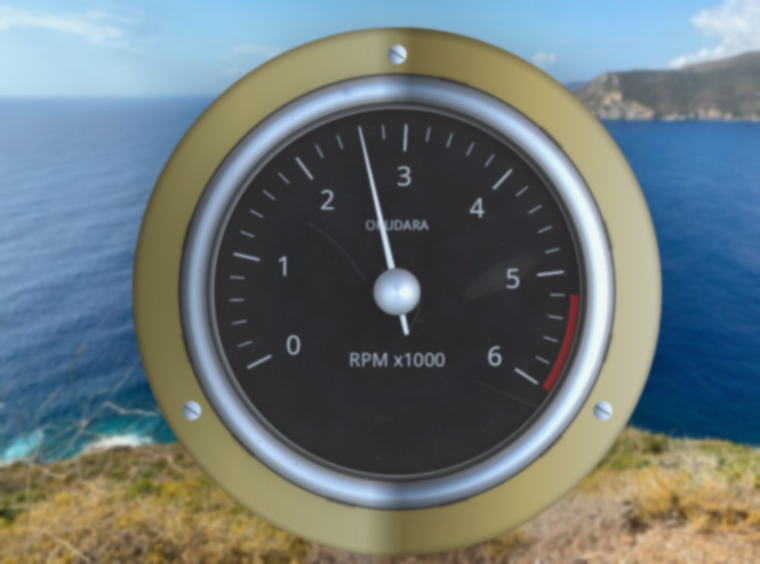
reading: {"value": 2600, "unit": "rpm"}
